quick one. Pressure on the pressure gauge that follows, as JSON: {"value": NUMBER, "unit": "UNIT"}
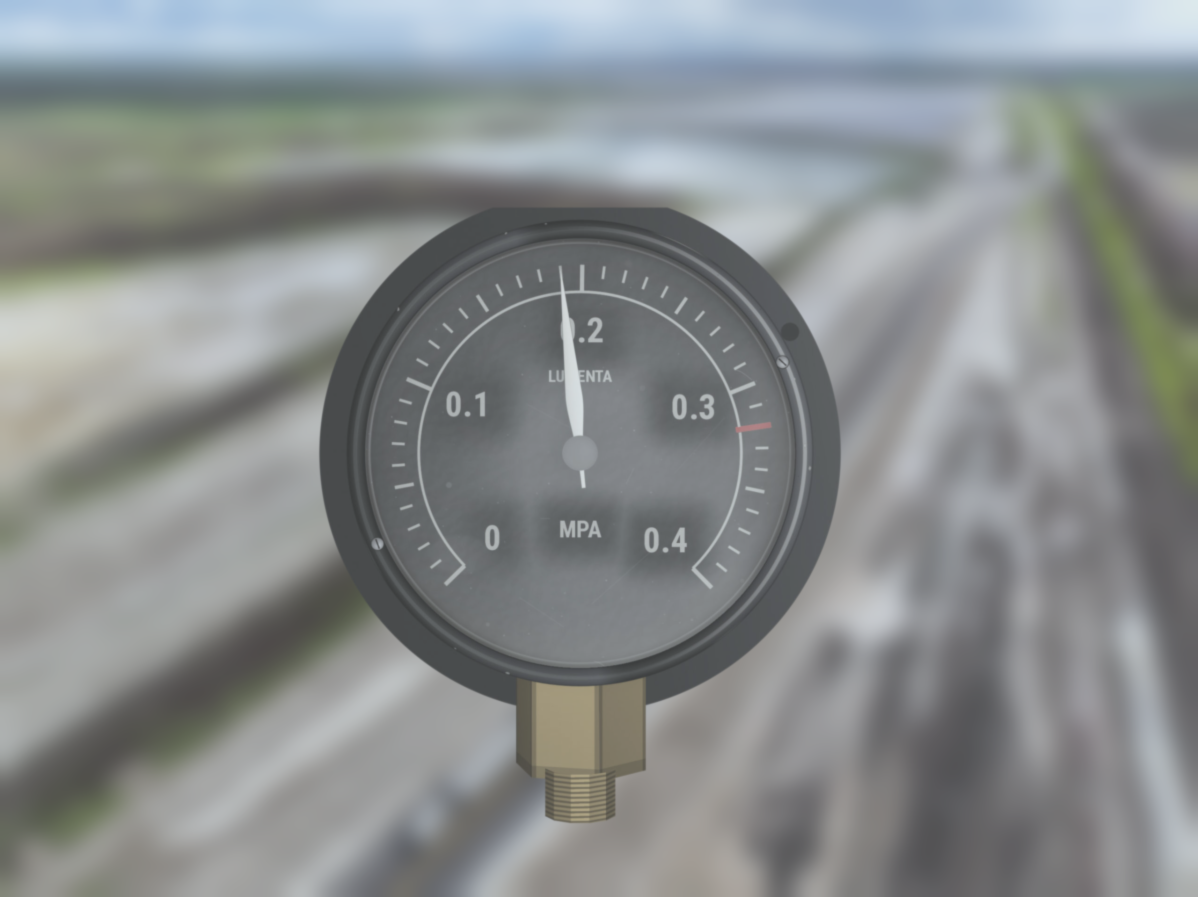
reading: {"value": 0.19, "unit": "MPa"}
